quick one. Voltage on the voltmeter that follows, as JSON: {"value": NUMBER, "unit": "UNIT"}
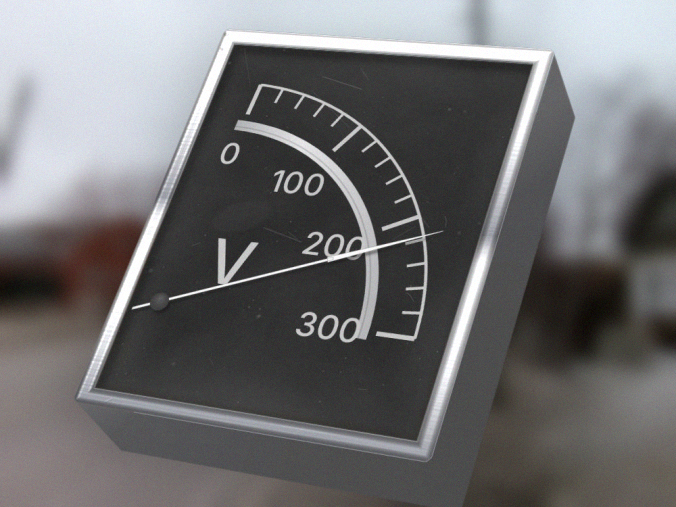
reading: {"value": 220, "unit": "V"}
